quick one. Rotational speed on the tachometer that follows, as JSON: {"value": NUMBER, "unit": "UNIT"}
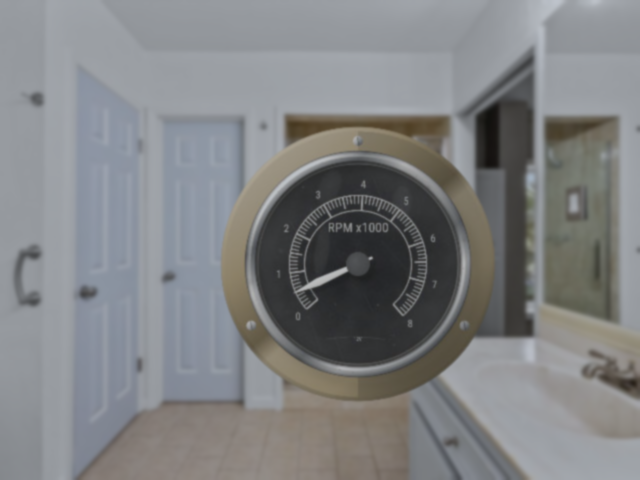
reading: {"value": 500, "unit": "rpm"}
